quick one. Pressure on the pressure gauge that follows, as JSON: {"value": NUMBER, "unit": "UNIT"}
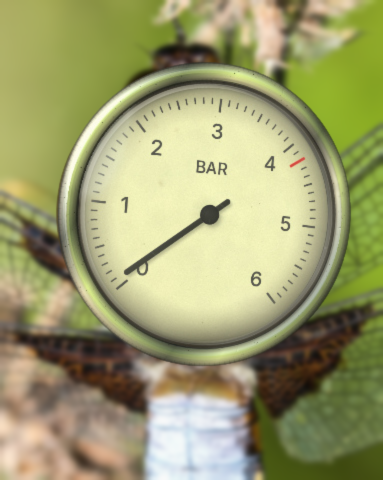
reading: {"value": 0.1, "unit": "bar"}
